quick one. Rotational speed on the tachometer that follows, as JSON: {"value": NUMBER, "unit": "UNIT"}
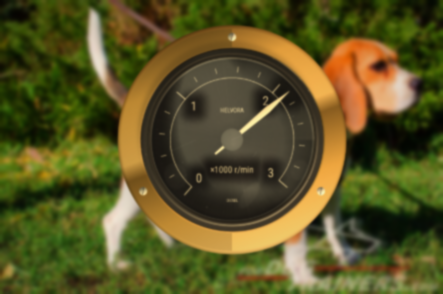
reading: {"value": 2100, "unit": "rpm"}
